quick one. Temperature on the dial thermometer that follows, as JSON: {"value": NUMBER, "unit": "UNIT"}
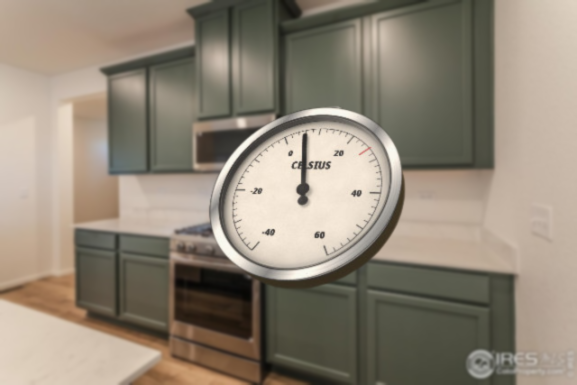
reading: {"value": 6, "unit": "°C"}
